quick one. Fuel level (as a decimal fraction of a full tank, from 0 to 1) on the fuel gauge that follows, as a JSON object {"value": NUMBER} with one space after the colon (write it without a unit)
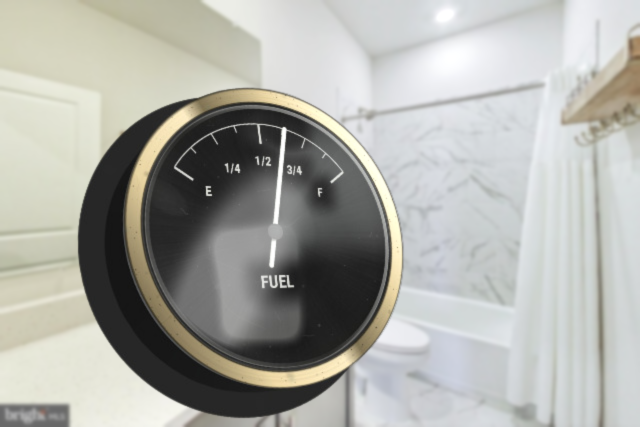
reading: {"value": 0.625}
